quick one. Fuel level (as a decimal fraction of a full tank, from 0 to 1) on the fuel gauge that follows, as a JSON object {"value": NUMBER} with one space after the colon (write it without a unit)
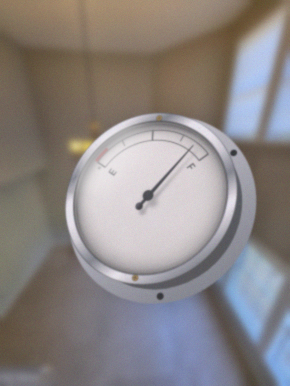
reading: {"value": 0.875}
